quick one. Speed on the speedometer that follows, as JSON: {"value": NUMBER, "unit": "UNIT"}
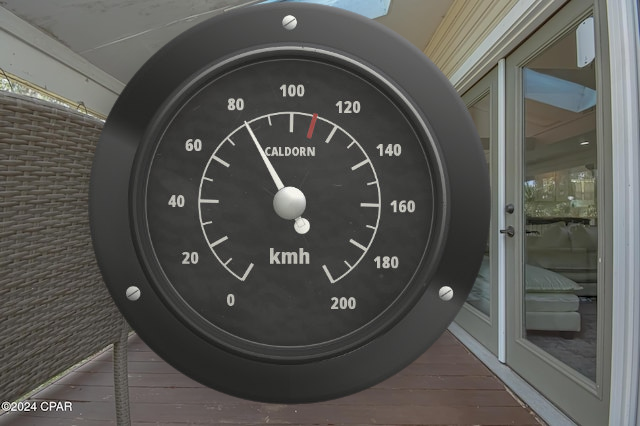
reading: {"value": 80, "unit": "km/h"}
